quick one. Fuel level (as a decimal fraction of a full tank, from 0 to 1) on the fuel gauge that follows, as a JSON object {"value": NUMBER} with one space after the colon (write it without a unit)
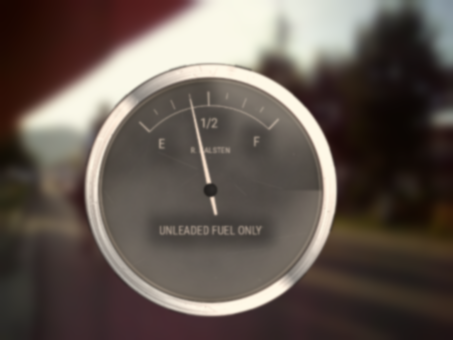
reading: {"value": 0.375}
